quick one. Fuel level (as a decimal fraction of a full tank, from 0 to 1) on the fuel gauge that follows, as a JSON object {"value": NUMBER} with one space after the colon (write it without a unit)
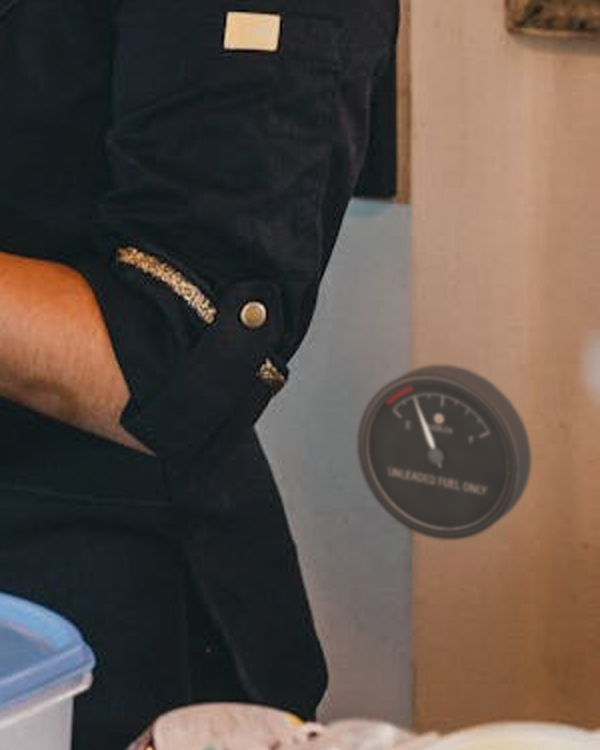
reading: {"value": 0.25}
